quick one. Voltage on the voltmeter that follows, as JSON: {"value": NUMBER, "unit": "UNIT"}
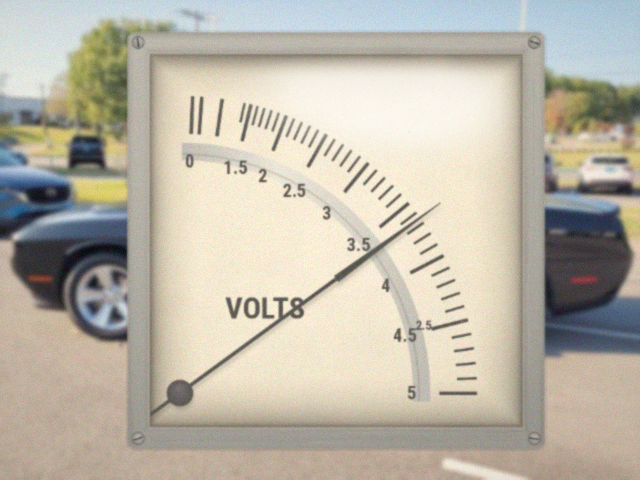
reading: {"value": 3.65, "unit": "V"}
